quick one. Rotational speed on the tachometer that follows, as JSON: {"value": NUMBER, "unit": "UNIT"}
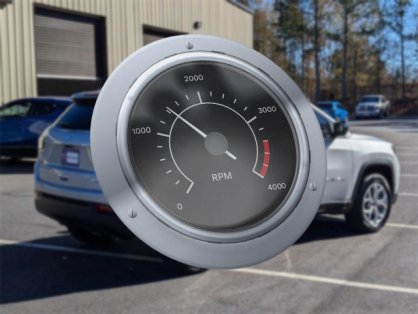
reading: {"value": 1400, "unit": "rpm"}
